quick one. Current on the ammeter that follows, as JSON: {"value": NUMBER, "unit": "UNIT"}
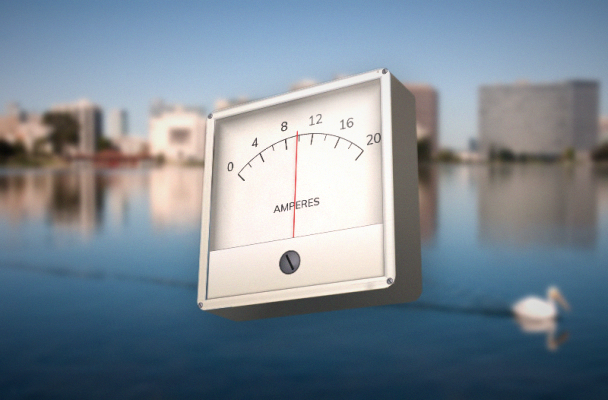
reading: {"value": 10, "unit": "A"}
